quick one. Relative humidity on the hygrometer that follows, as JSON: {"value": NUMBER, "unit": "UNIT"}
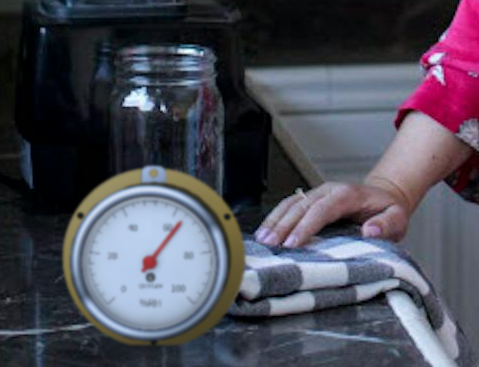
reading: {"value": 64, "unit": "%"}
